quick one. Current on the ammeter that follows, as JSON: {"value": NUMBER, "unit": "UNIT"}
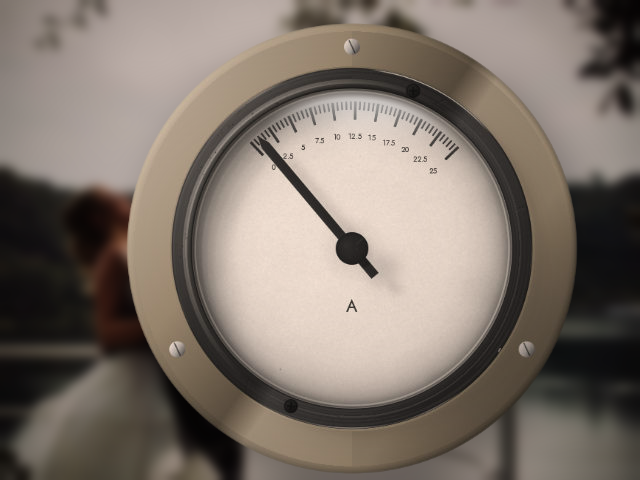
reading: {"value": 1, "unit": "A"}
